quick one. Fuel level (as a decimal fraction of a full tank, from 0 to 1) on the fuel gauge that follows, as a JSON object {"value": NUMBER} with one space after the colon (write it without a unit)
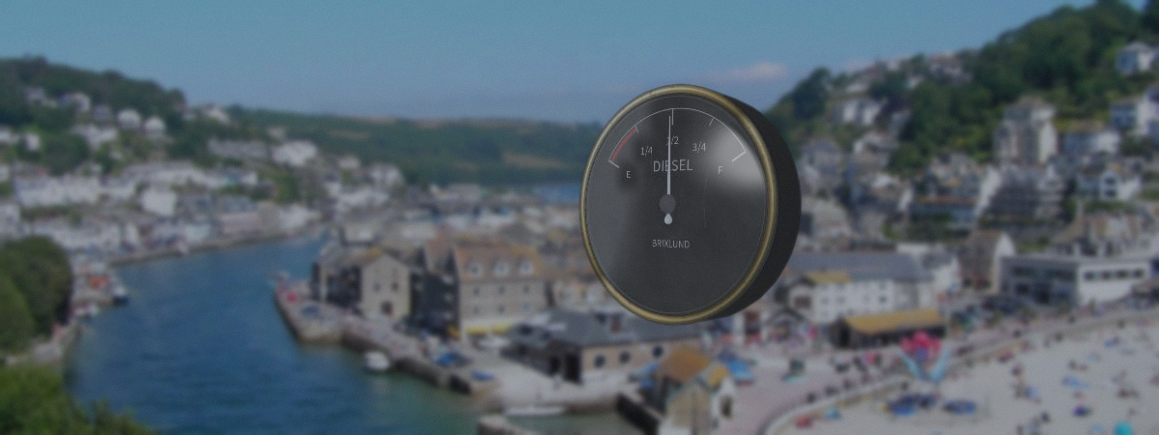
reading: {"value": 0.5}
